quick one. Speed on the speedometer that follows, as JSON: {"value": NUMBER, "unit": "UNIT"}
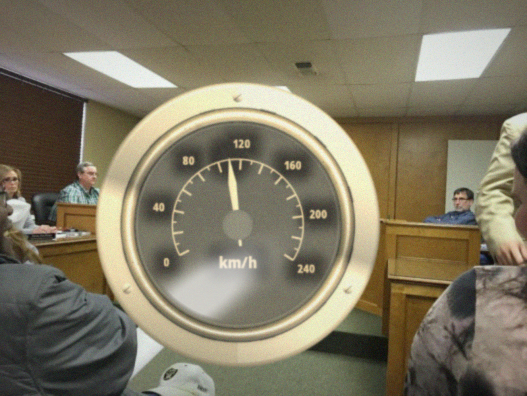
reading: {"value": 110, "unit": "km/h"}
